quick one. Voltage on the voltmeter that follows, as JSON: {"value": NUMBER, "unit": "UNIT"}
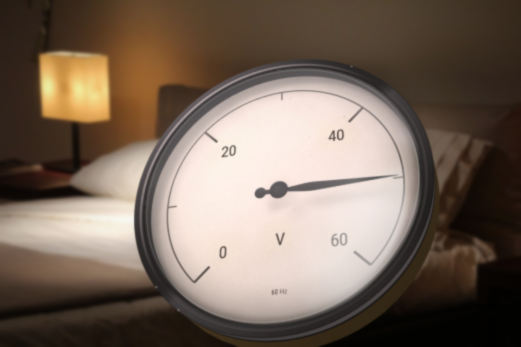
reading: {"value": 50, "unit": "V"}
